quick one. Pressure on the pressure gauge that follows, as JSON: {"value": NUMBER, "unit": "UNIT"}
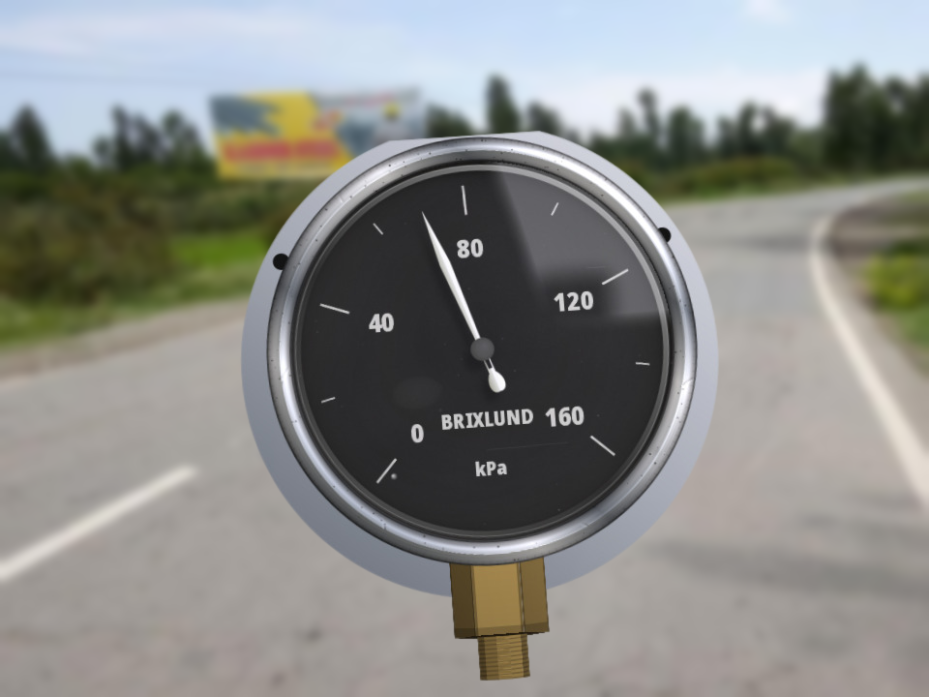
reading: {"value": 70, "unit": "kPa"}
